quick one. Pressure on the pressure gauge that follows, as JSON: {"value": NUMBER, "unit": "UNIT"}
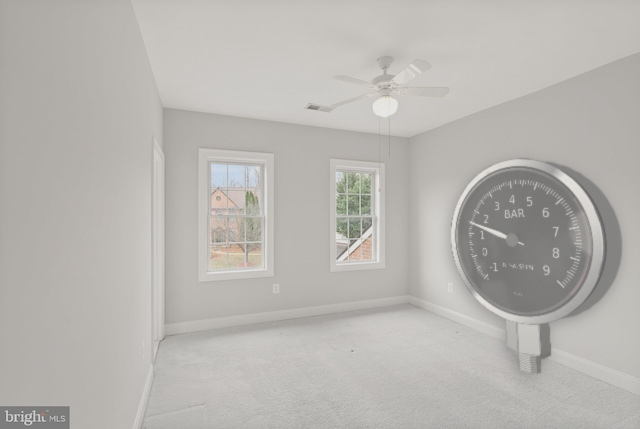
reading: {"value": 1.5, "unit": "bar"}
